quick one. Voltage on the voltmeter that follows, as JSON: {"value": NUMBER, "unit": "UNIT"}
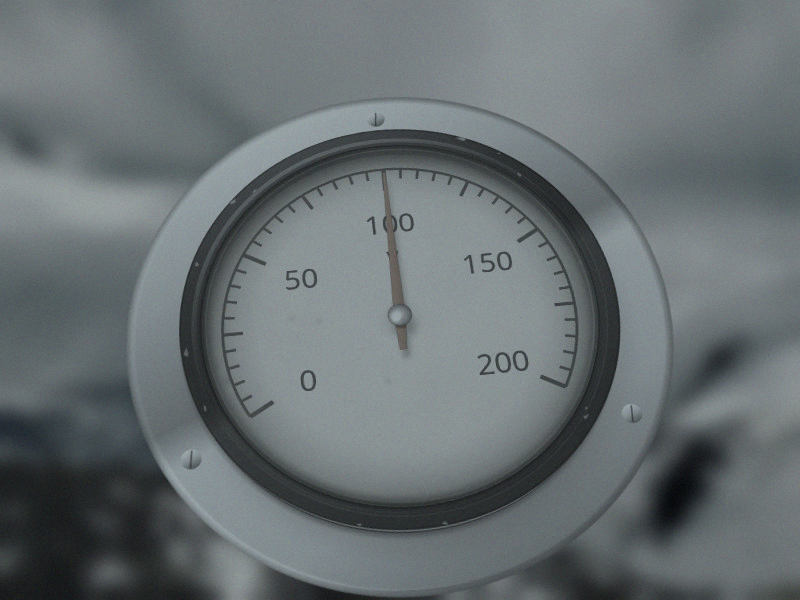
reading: {"value": 100, "unit": "V"}
